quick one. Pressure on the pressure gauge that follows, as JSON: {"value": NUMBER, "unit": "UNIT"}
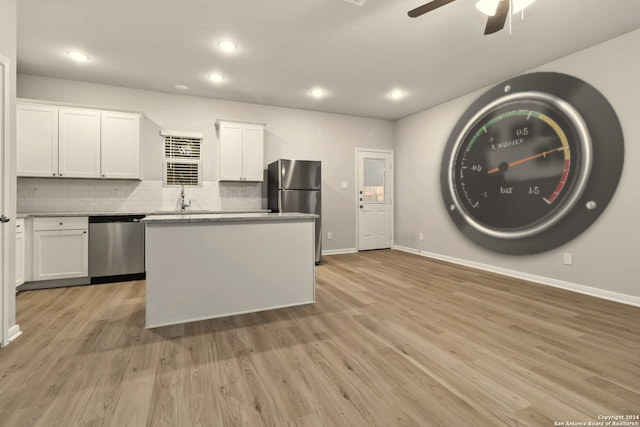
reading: {"value": 1, "unit": "bar"}
